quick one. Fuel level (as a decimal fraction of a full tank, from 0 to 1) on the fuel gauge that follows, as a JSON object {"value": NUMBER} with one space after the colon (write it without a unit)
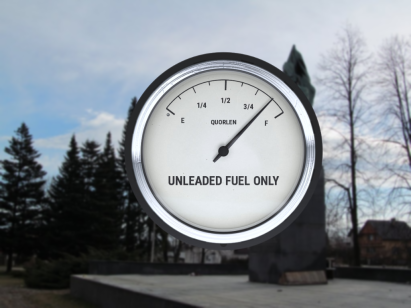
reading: {"value": 0.875}
